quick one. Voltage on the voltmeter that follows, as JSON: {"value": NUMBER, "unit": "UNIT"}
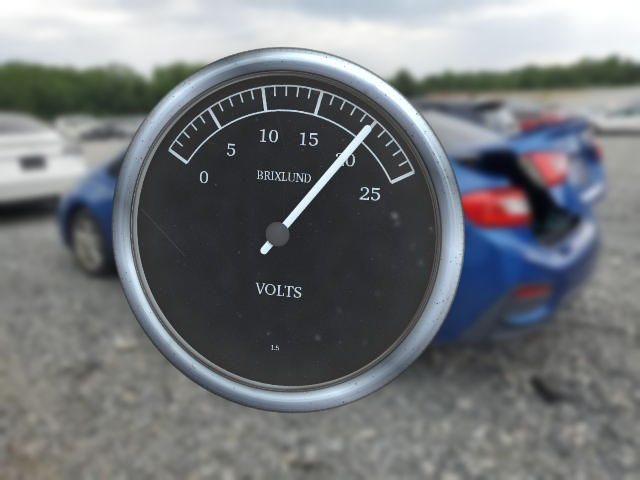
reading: {"value": 20, "unit": "V"}
